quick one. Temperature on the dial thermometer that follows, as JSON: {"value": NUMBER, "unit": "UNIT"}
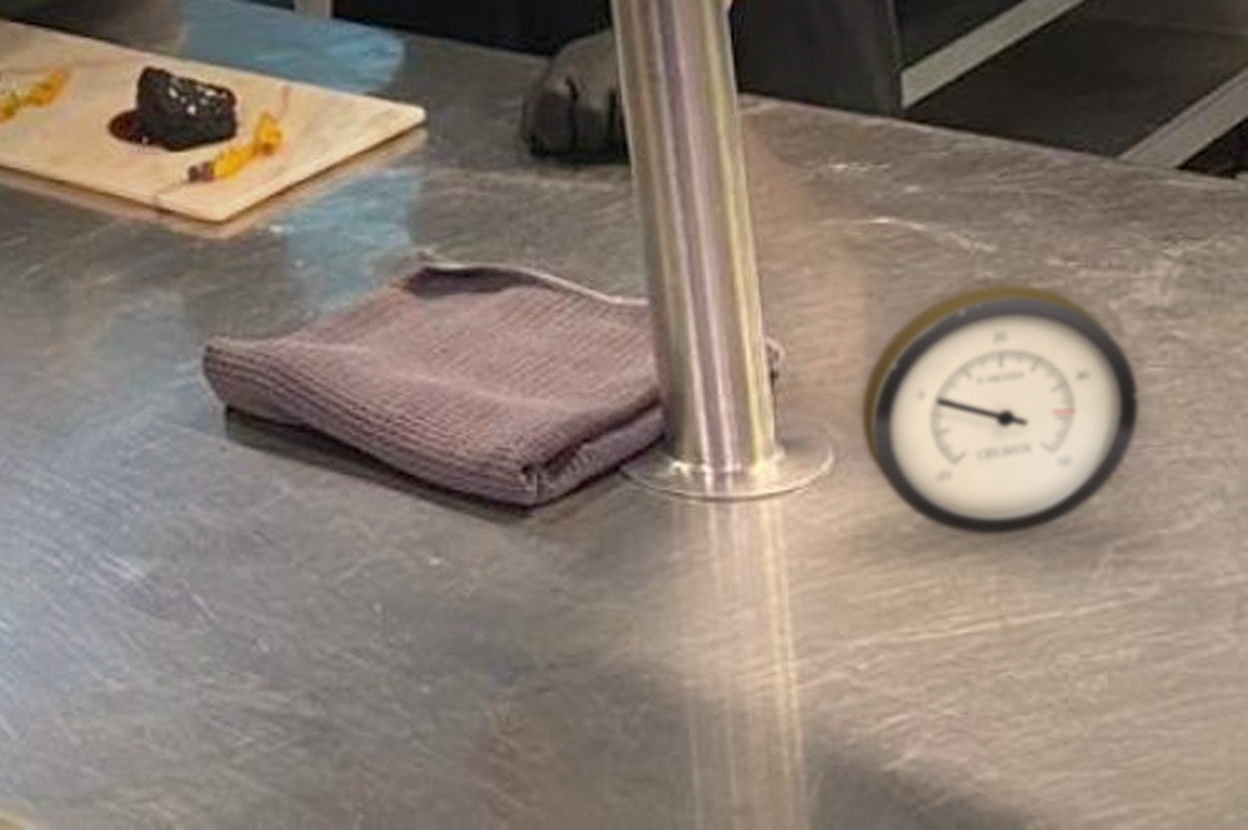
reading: {"value": 0, "unit": "°C"}
